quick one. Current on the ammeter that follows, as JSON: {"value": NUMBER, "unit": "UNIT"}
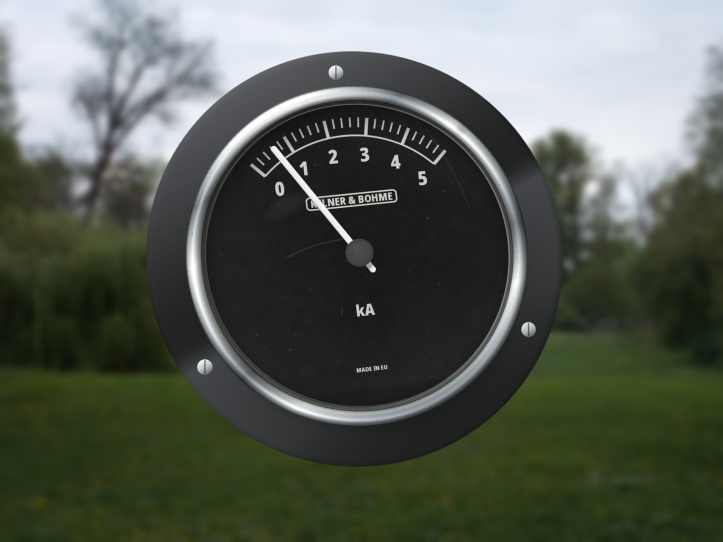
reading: {"value": 0.6, "unit": "kA"}
